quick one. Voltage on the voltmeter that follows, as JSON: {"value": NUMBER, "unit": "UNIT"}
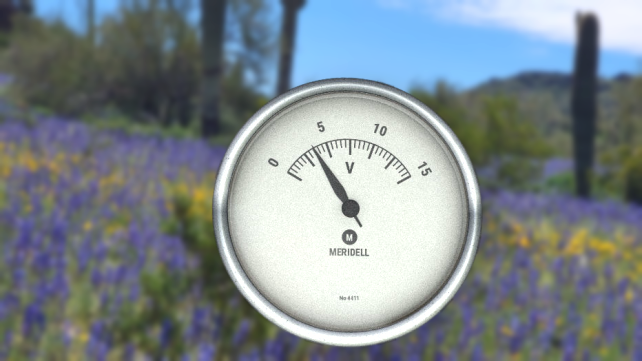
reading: {"value": 3.5, "unit": "V"}
